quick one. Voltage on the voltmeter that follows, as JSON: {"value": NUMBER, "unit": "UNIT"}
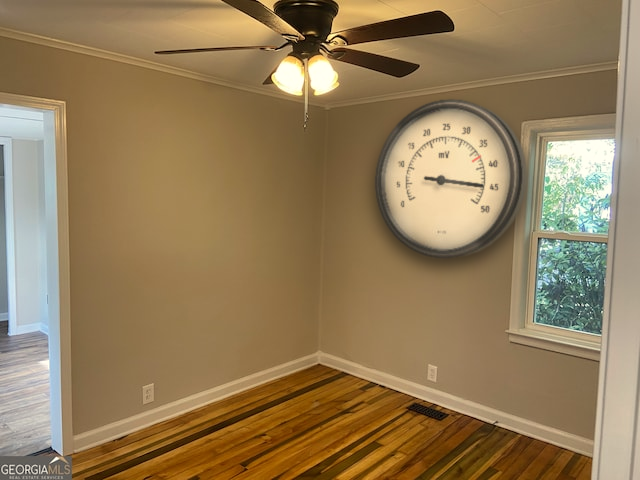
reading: {"value": 45, "unit": "mV"}
